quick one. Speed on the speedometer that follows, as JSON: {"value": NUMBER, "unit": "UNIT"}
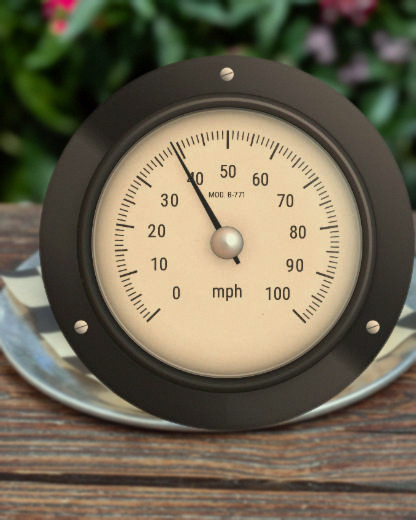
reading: {"value": 39, "unit": "mph"}
